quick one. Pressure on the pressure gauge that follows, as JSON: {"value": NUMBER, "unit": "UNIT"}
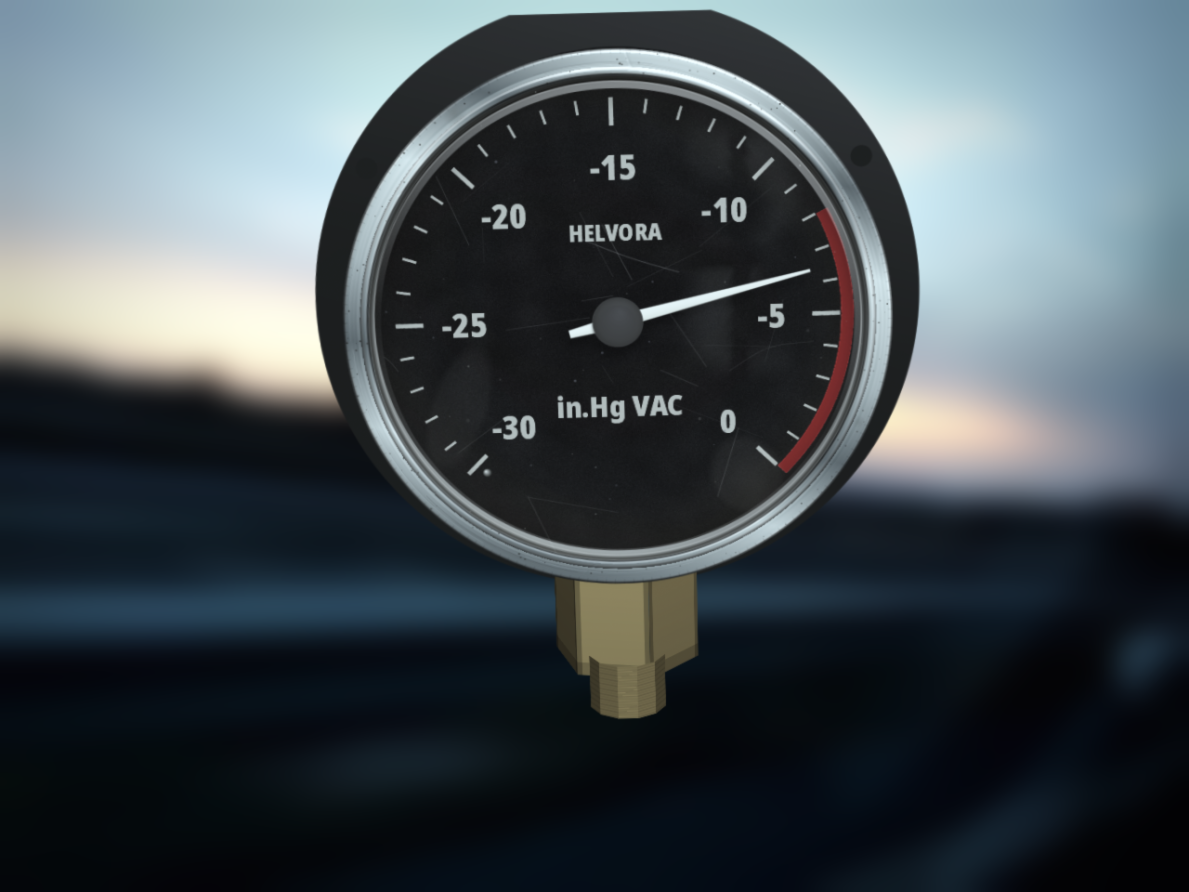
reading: {"value": -6.5, "unit": "inHg"}
